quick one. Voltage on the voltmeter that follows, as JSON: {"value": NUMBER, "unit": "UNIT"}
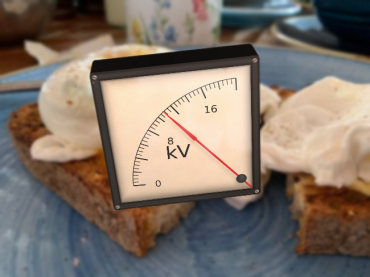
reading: {"value": 11, "unit": "kV"}
